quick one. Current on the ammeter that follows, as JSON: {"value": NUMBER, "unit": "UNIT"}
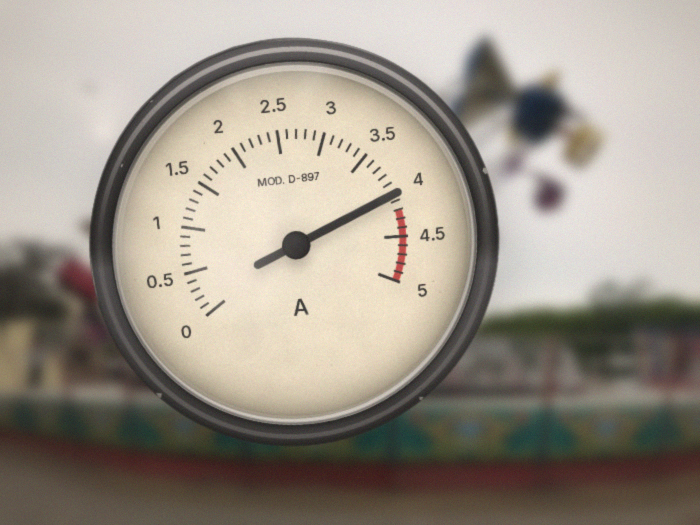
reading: {"value": 4, "unit": "A"}
